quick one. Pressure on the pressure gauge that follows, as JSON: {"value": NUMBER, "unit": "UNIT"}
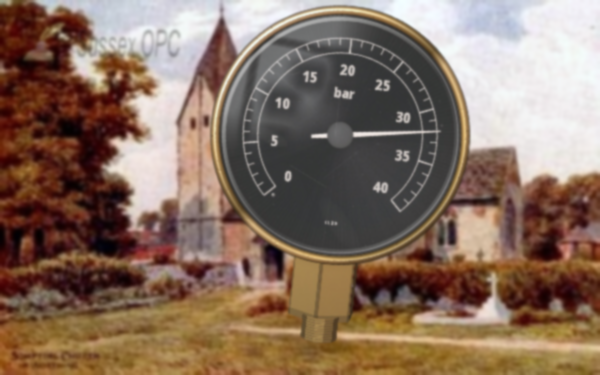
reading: {"value": 32, "unit": "bar"}
